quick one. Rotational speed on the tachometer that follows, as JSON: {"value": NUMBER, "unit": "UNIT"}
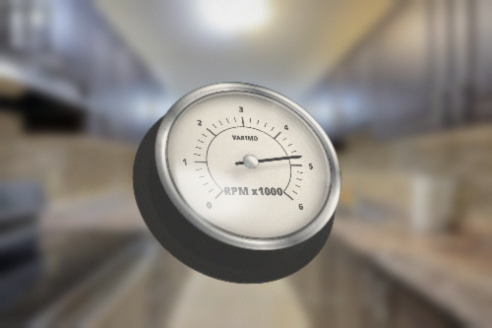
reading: {"value": 4800, "unit": "rpm"}
